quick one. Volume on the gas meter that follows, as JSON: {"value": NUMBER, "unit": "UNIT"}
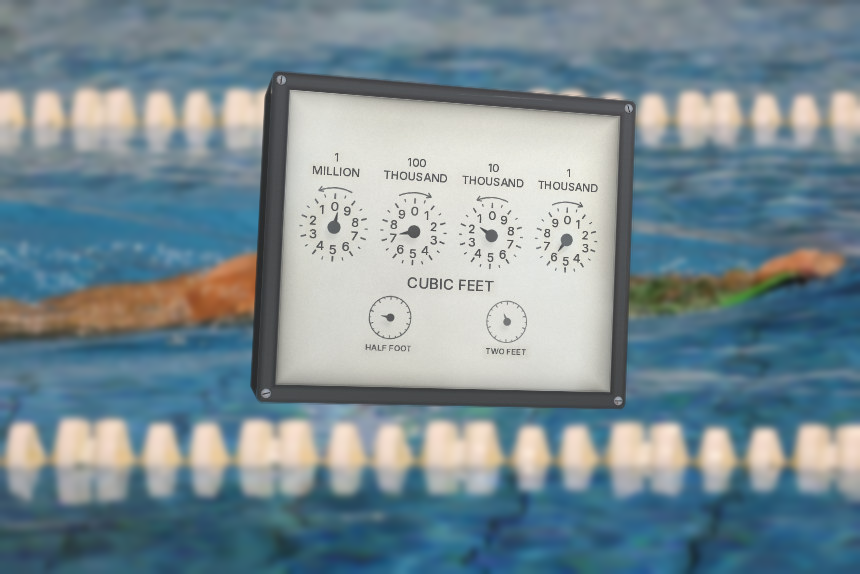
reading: {"value": 971600, "unit": "ft³"}
